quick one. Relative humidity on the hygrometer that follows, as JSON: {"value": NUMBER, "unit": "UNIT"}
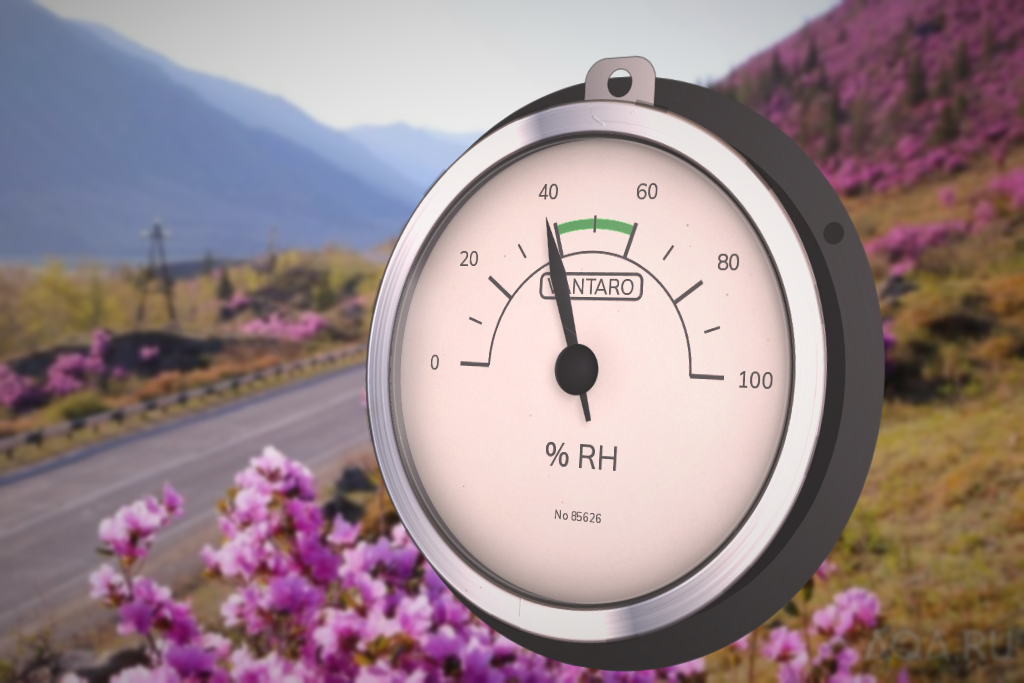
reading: {"value": 40, "unit": "%"}
